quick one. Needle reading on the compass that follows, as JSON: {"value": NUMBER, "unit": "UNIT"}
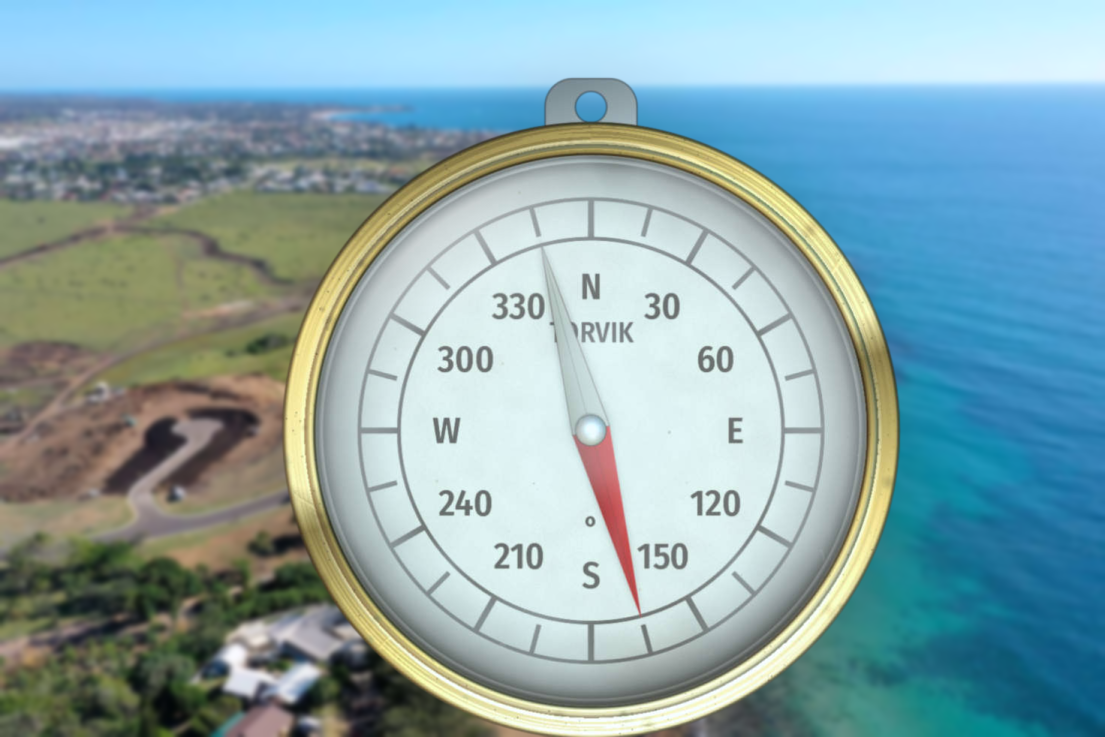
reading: {"value": 165, "unit": "°"}
